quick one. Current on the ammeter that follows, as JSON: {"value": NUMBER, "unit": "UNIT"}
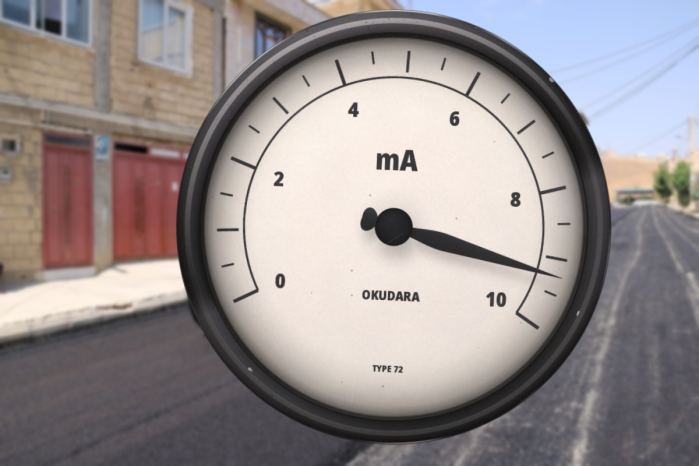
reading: {"value": 9.25, "unit": "mA"}
